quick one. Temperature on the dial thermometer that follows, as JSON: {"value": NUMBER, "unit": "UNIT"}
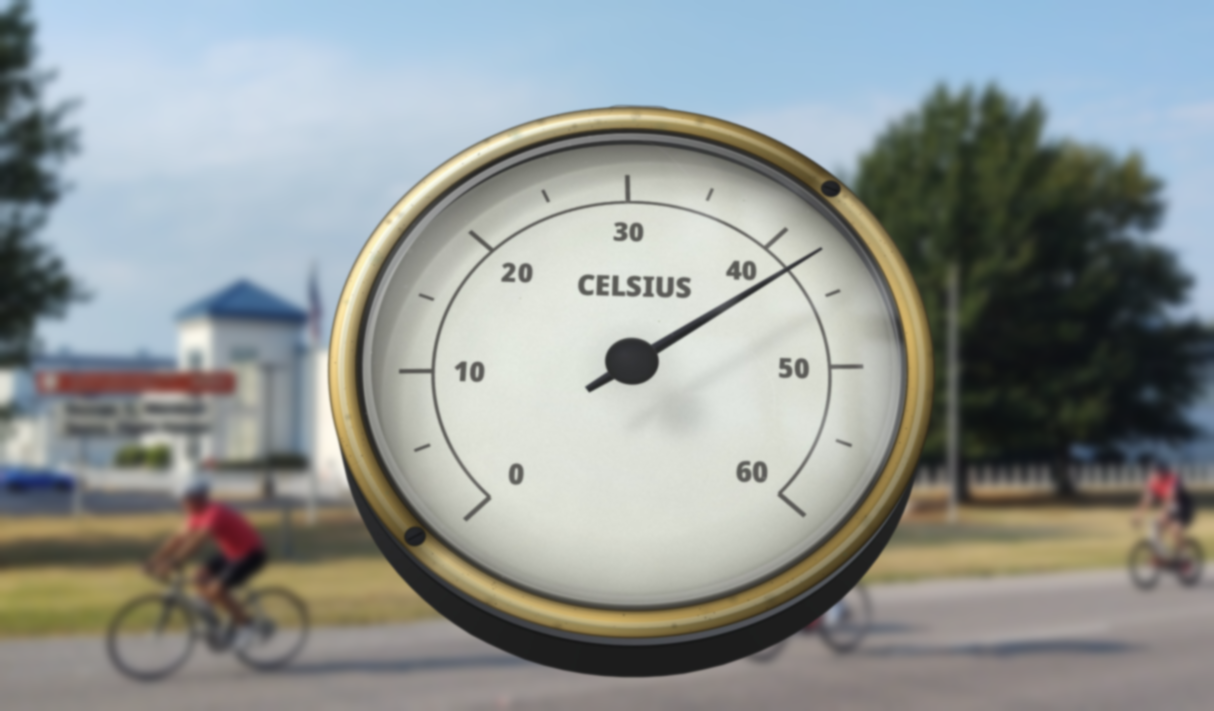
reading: {"value": 42.5, "unit": "°C"}
